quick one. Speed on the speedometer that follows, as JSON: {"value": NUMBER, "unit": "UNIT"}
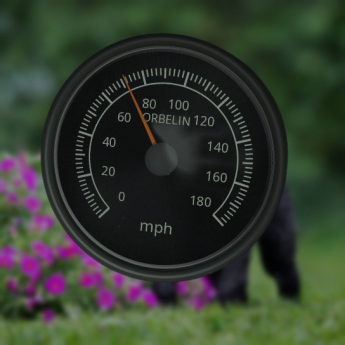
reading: {"value": 72, "unit": "mph"}
